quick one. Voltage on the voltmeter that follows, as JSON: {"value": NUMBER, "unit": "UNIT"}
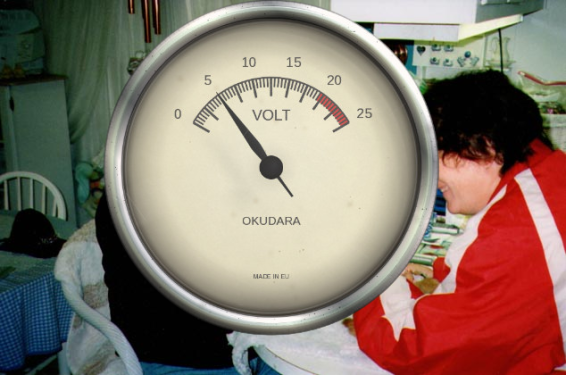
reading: {"value": 5, "unit": "V"}
